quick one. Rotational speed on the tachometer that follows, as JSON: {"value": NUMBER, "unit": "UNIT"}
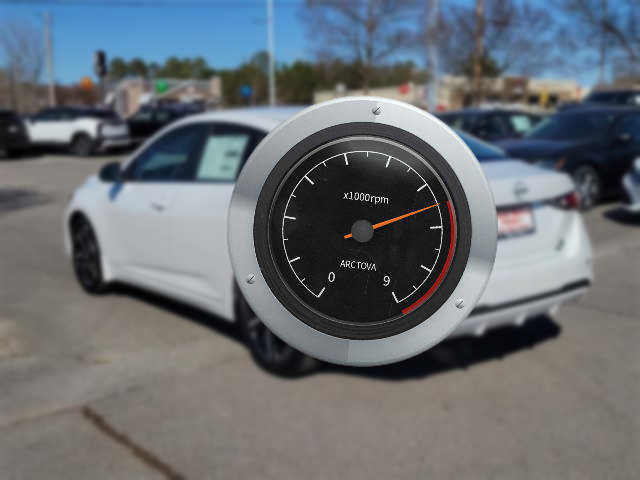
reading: {"value": 6500, "unit": "rpm"}
